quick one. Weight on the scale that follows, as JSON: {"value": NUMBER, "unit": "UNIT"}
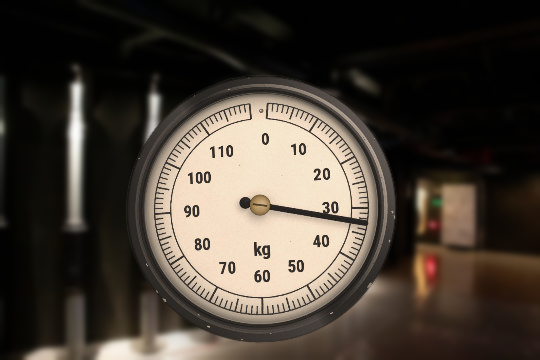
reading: {"value": 33, "unit": "kg"}
